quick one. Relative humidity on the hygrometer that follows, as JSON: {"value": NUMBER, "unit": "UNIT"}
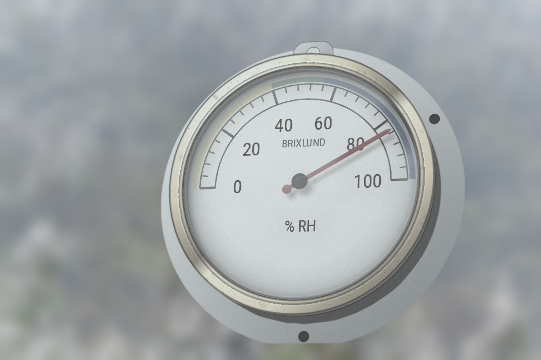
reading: {"value": 84, "unit": "%"}
